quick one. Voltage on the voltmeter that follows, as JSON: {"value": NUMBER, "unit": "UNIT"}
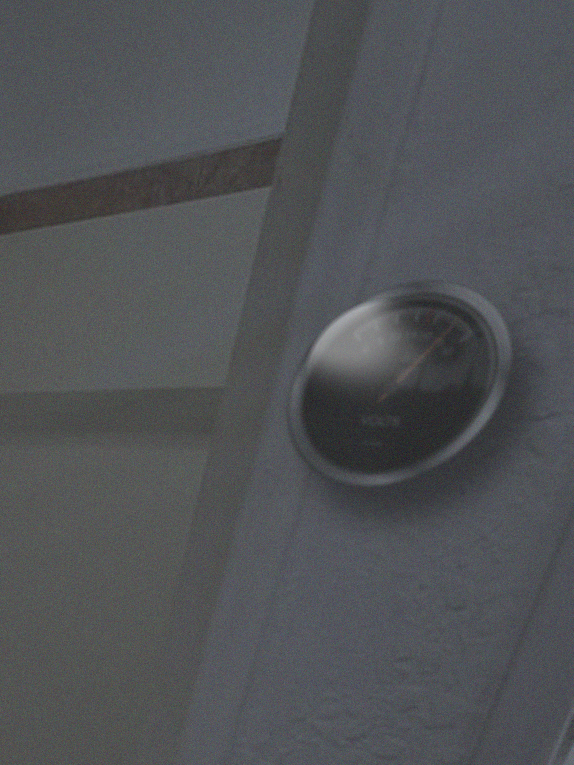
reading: {"value": 25, "unit": "V"}
